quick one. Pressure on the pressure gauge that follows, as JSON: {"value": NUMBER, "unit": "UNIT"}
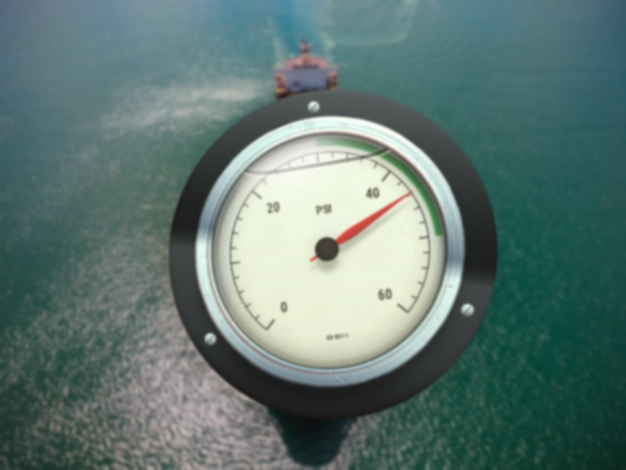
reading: {"value": 44, "unit": "psi"}
